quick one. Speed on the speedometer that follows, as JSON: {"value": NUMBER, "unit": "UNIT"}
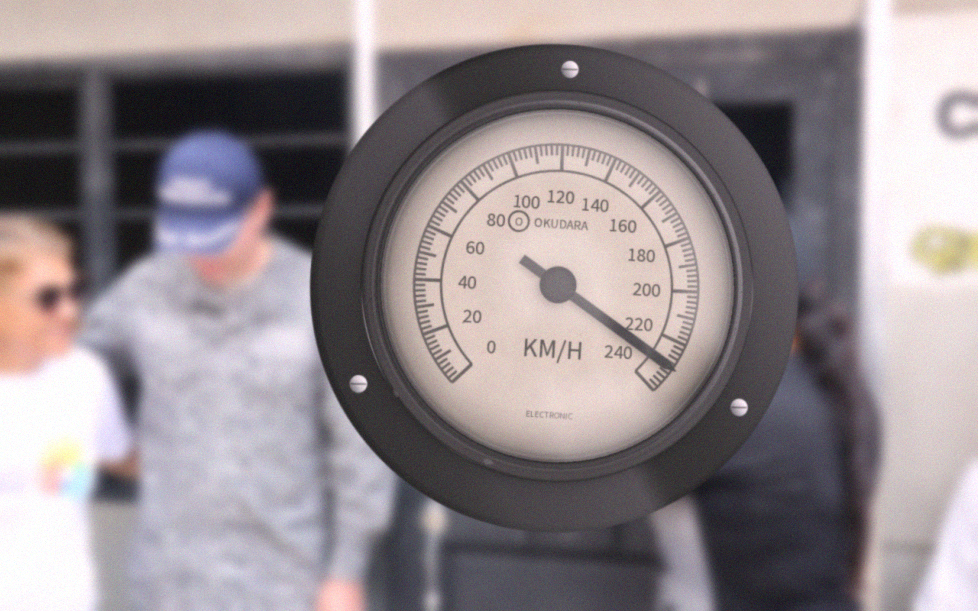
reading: {"value": 230, "unit": "km/h"}
